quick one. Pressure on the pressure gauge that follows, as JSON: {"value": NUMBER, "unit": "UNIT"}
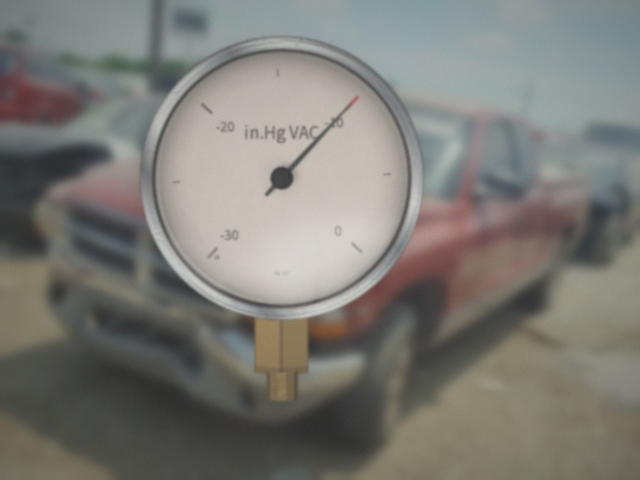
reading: {"value": -10, "unit": "inHg"}
